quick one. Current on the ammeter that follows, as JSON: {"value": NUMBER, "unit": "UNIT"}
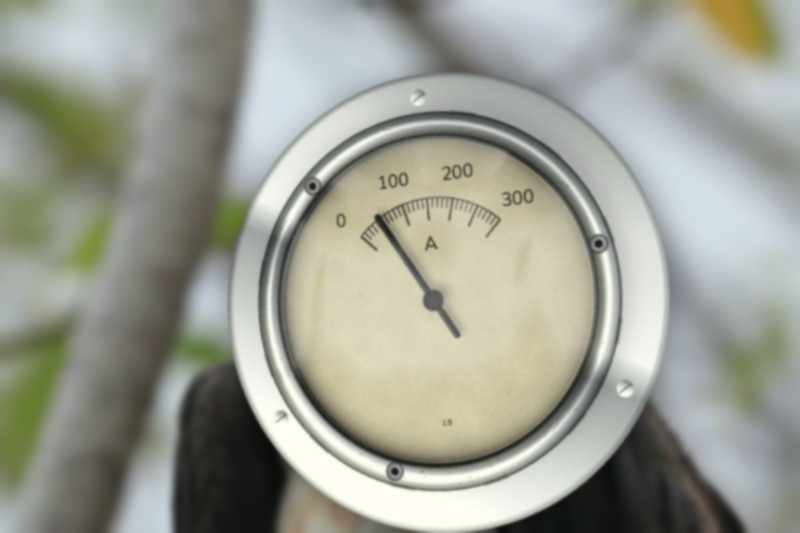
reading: {"value": 50, "unit": "A"}
